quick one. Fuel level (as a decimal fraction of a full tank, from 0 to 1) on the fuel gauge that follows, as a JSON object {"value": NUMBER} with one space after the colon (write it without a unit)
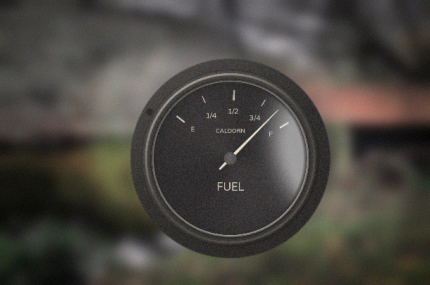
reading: {"value": 0.875}
